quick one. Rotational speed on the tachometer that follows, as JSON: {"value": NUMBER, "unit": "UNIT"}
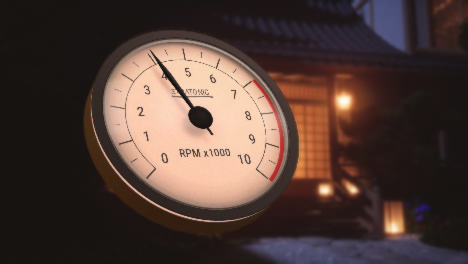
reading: {"value": 4000, "unit": "rpm"}
